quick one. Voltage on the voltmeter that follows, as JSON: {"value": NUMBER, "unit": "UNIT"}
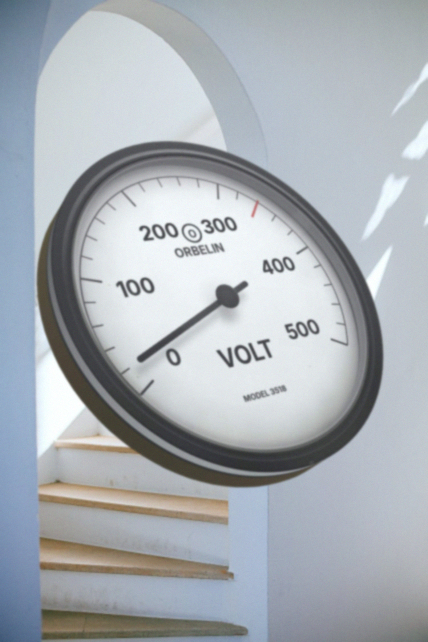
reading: {"value": 20, "unit": "V"}
